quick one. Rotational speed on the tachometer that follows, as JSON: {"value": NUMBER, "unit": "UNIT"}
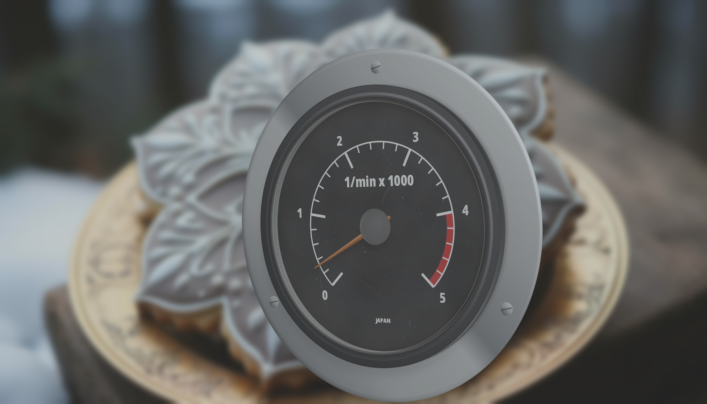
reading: {"value": 300, "unit": "rpm"}
